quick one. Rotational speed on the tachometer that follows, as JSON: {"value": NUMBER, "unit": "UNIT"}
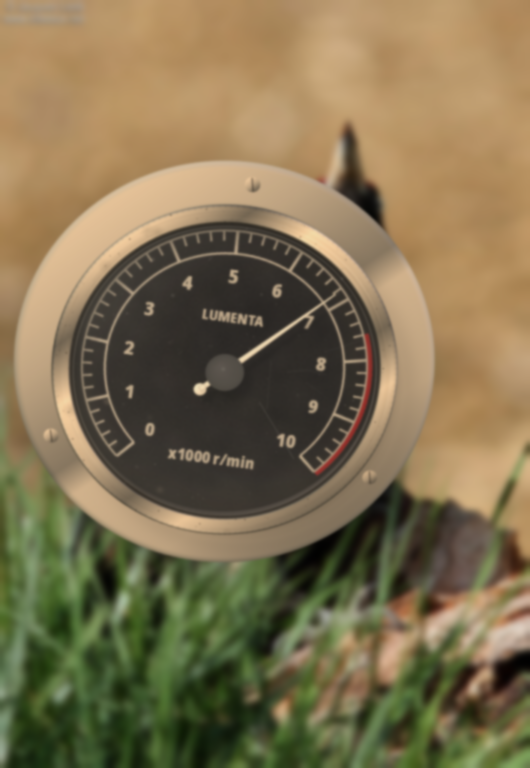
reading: {"value": 6800, "unit": "rpm"}
